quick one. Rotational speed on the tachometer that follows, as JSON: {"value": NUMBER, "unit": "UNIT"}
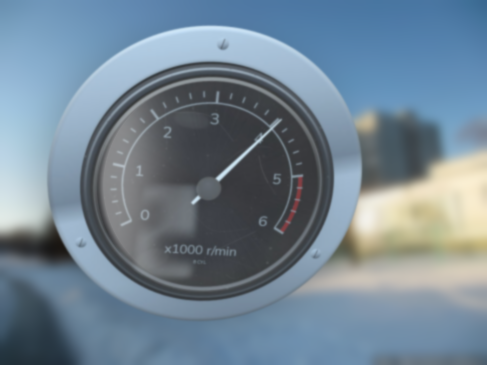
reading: {"value": 4000, "unit": "rpm"}
